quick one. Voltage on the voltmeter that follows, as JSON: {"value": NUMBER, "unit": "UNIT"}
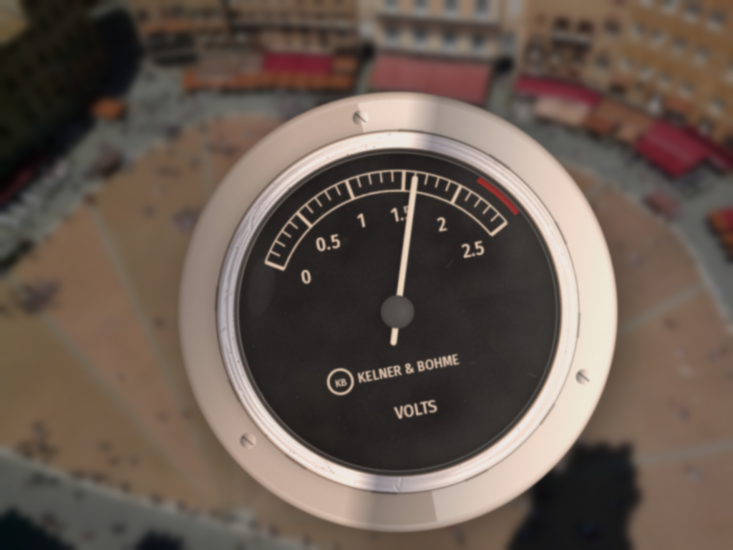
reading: {"value": 1.6, "unit": "V"}
